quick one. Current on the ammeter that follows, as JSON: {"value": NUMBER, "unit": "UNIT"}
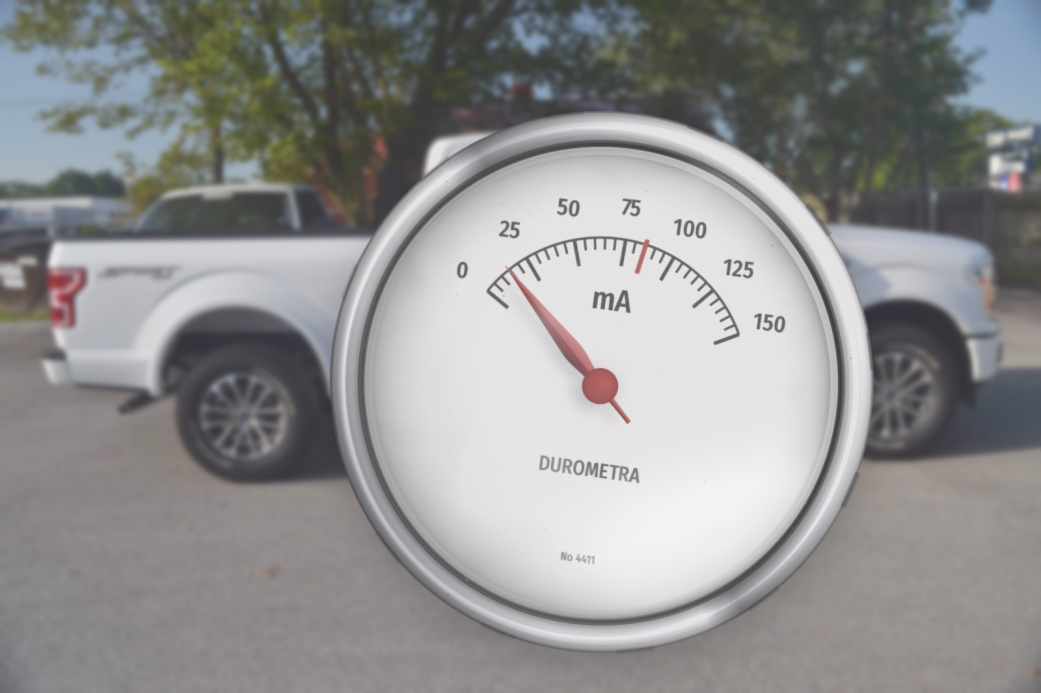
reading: {"value": 15, "unit": "mA"}
